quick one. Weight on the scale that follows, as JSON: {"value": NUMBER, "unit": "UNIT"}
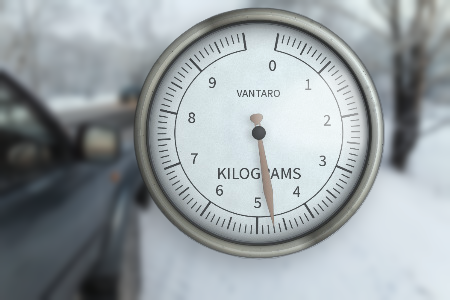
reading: {"value": 4.7, "unit": "kg"}
